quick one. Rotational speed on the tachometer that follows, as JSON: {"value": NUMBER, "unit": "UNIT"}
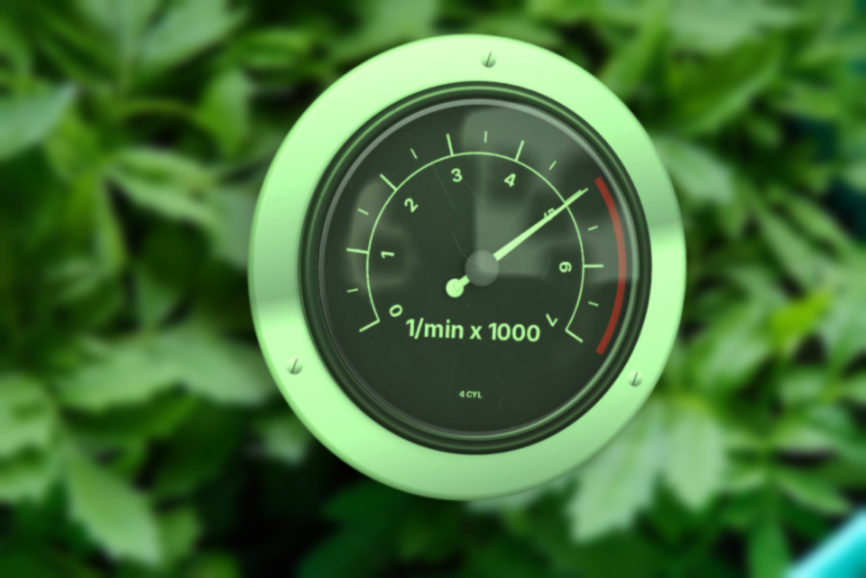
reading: {"value": 5000, "unit": "rpm"}
